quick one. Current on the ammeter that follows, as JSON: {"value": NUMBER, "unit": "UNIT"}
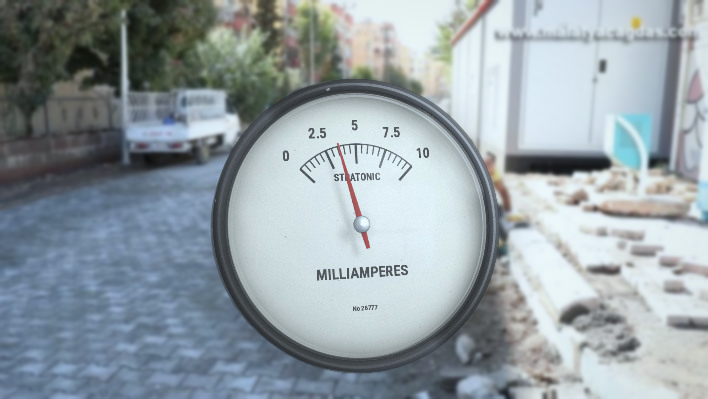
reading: {"value": 3.5, "unit": "mA"}
